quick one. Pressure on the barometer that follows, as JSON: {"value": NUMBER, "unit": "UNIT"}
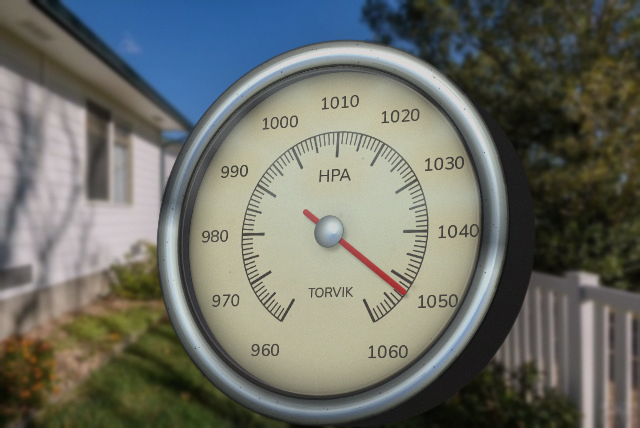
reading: {"value": 1052, "unit": "hPa"}
